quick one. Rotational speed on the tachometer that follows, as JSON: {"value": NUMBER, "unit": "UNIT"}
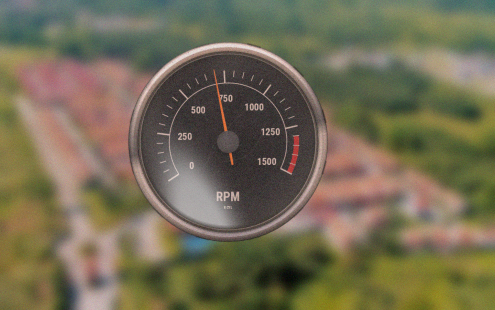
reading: {"value": 700, "unit": "rpm"}
